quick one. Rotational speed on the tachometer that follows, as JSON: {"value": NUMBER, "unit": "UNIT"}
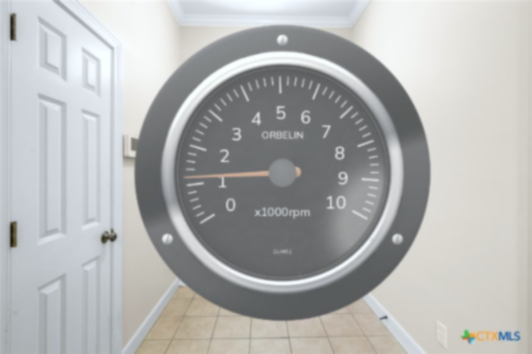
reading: {"value": 1200, "unit": "rpm"}
